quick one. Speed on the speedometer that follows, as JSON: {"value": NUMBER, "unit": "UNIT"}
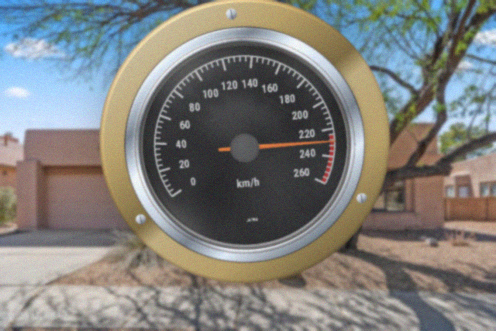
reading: {"value": 228, "unit": "km/h"}
